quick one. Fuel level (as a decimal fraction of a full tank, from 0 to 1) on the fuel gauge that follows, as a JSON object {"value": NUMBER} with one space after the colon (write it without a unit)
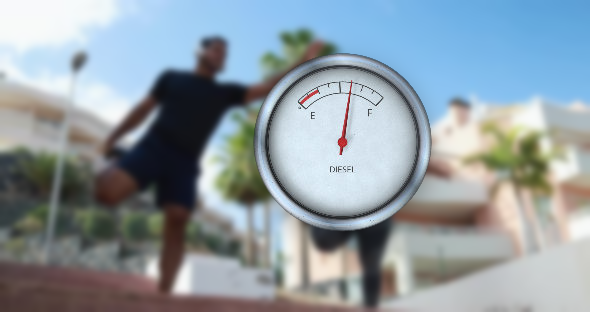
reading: {"value": 0.625}
